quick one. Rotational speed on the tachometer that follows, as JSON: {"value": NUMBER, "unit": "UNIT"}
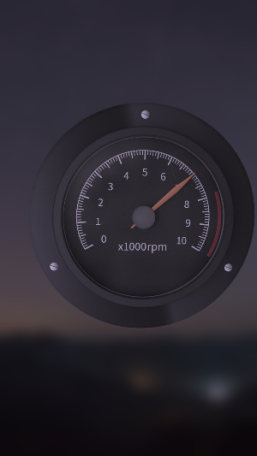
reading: {"value": 7000, "unit": "rpm"}
